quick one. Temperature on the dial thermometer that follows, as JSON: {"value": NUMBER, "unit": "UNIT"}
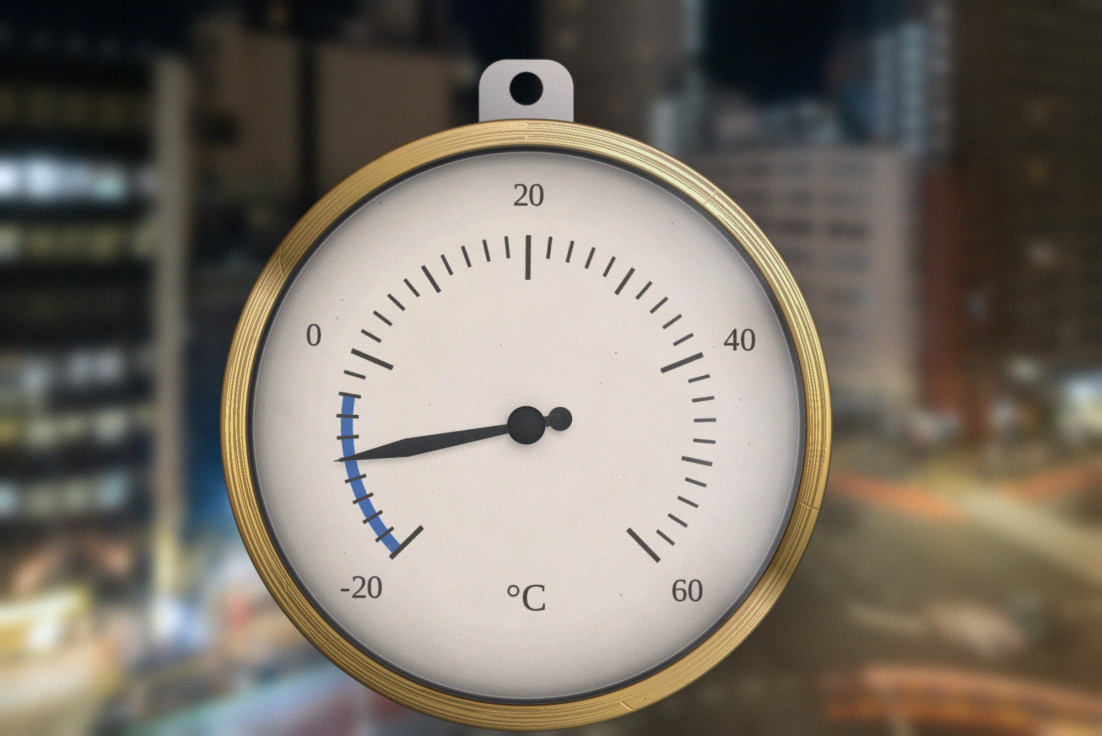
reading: {"value": -10, "unit": "°C"}
